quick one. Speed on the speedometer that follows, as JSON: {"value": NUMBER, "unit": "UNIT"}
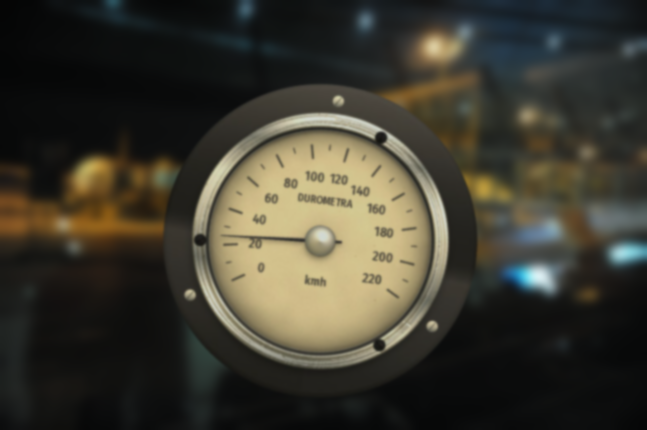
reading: {"value": 25, "unit": "km/h"}
